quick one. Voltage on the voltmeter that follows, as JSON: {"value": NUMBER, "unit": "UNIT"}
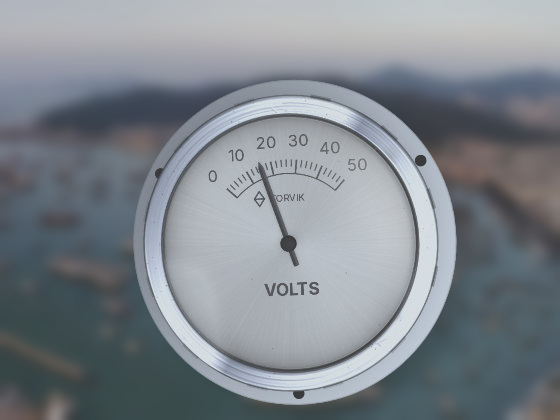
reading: {"value": 16, "unit": "V"}
